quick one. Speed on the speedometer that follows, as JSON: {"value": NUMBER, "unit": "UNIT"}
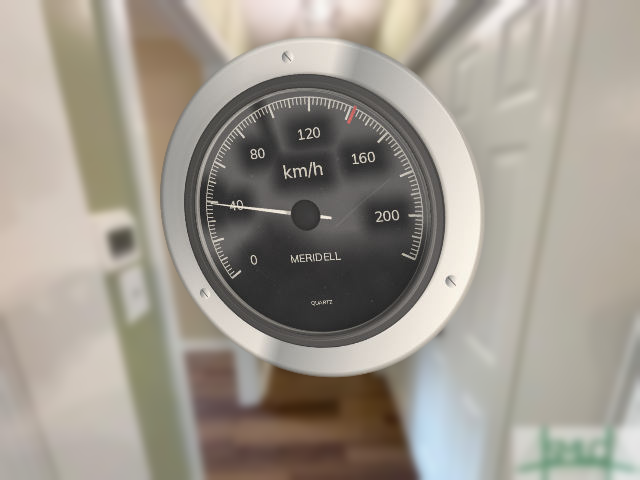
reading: {"value": 40, "unit": "km/h"}
